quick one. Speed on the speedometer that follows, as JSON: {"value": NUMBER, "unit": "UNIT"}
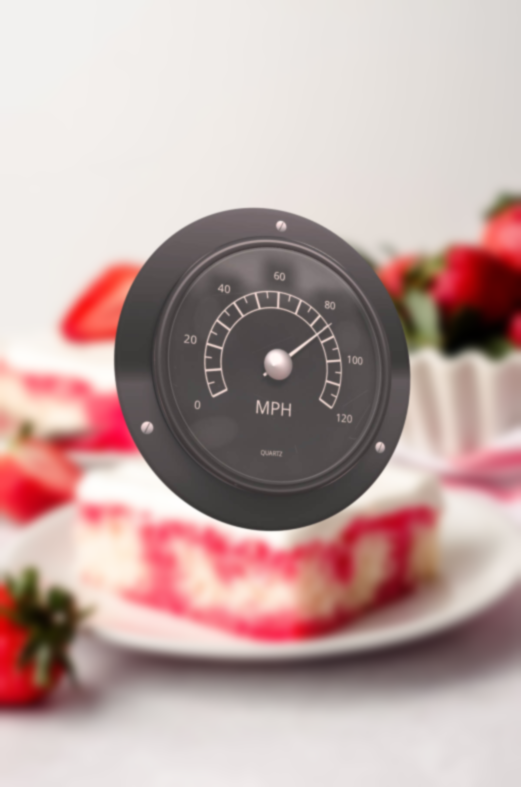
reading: {"value": 85, "unit": "mph"}
